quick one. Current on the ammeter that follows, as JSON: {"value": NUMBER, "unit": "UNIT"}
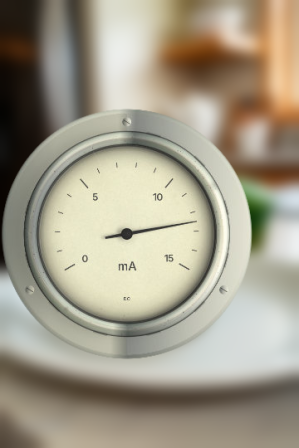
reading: {"value": 12.5, "unit": "mA"}
